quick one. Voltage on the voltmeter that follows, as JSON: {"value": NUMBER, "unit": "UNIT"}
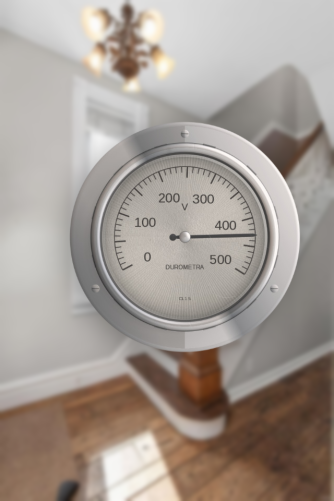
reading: {"value": 430, "unit": "V"}
